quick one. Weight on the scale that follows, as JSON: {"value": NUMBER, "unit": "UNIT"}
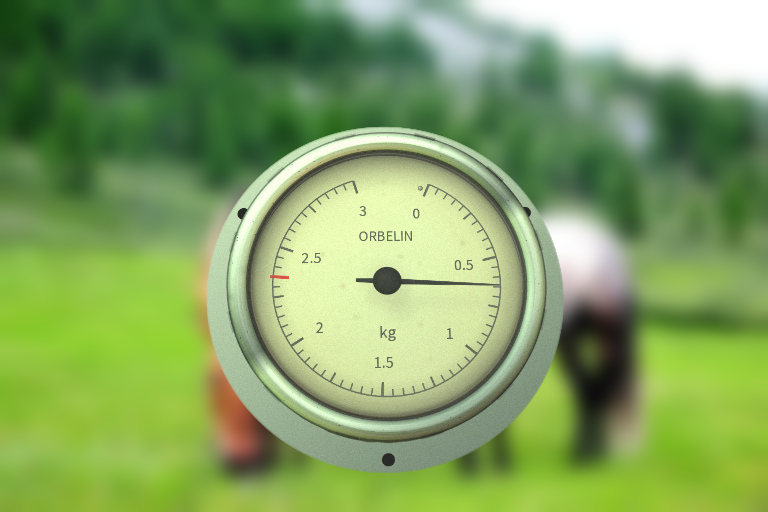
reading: {"value": 0.65, "unit": "kg"}
